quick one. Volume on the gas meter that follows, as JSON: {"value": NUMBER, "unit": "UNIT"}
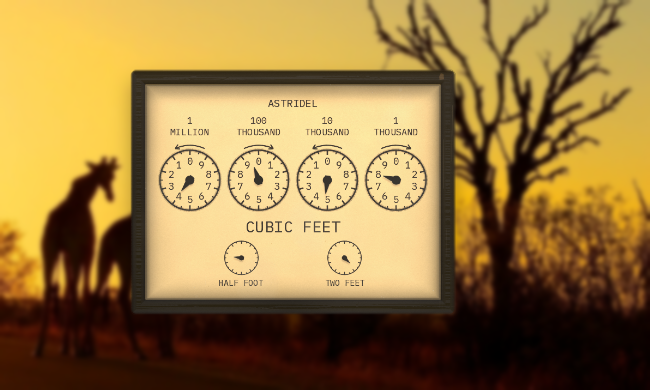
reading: {"value": 394800, "unit": "ft³"}
